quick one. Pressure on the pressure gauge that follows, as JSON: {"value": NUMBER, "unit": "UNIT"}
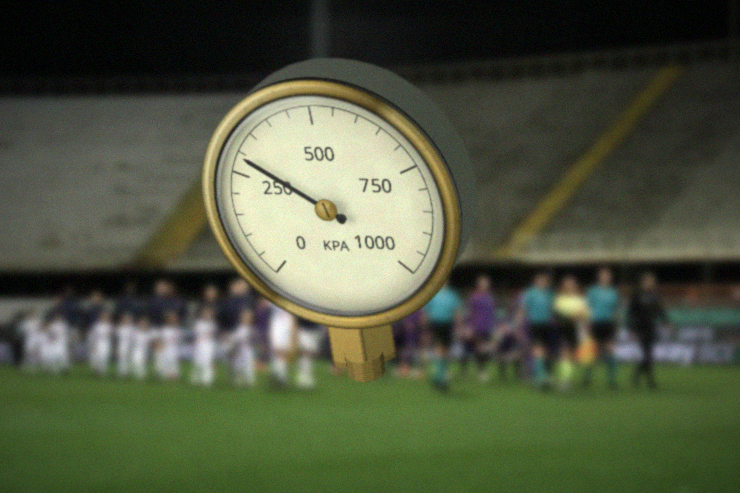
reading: {"value": 300, "unit": "kPa"}
